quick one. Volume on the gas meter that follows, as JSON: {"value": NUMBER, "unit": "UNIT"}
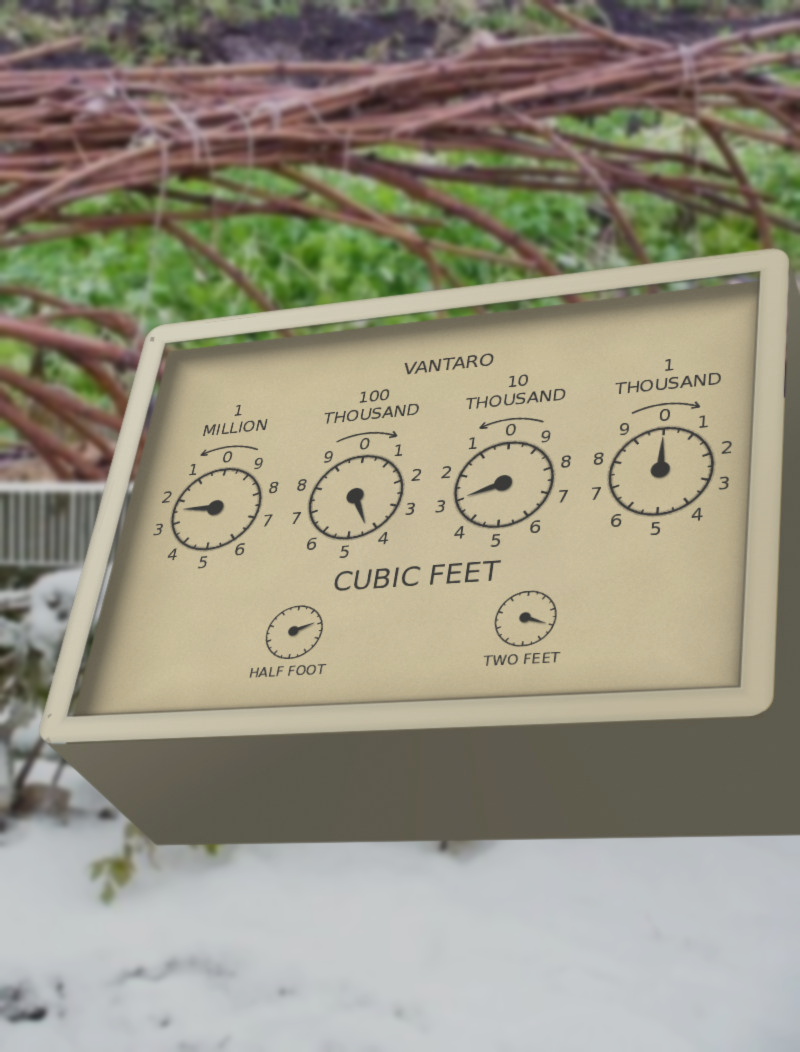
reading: {"value": 243000, "unit": "ft³"}
